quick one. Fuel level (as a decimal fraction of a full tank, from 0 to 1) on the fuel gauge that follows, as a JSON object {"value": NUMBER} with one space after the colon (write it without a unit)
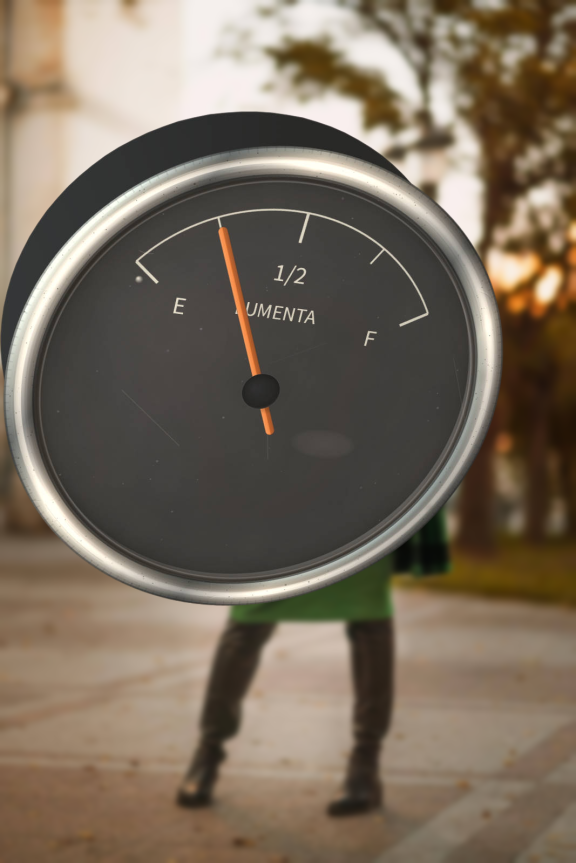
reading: {"value": 0.25}
